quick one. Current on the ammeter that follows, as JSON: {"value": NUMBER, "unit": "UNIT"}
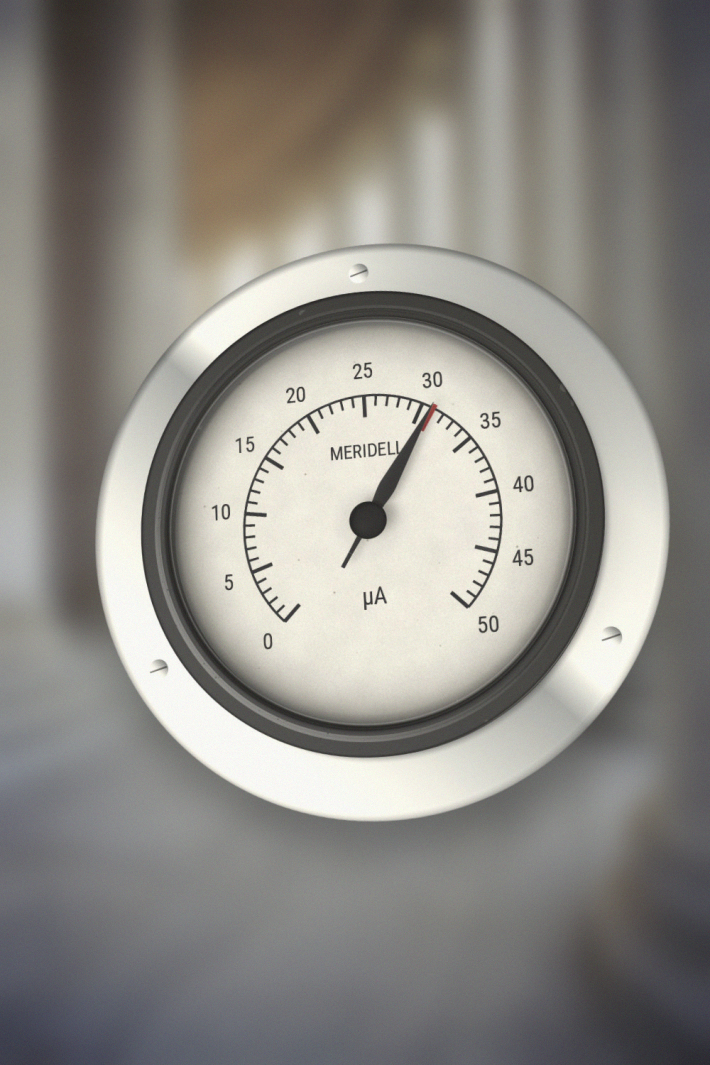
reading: {"value": 31, "unit": "µA"}
